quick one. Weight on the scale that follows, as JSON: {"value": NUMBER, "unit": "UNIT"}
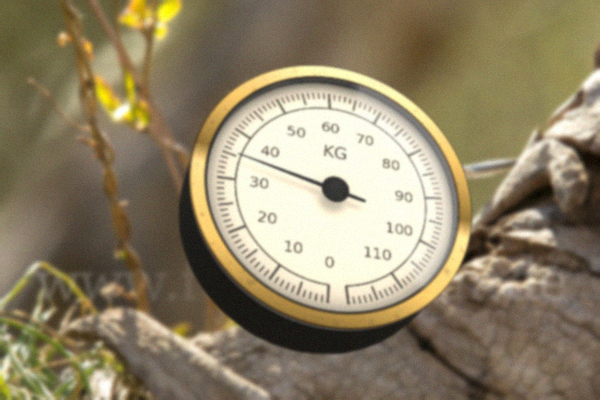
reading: {"value": 35, "unit": "kg"}
